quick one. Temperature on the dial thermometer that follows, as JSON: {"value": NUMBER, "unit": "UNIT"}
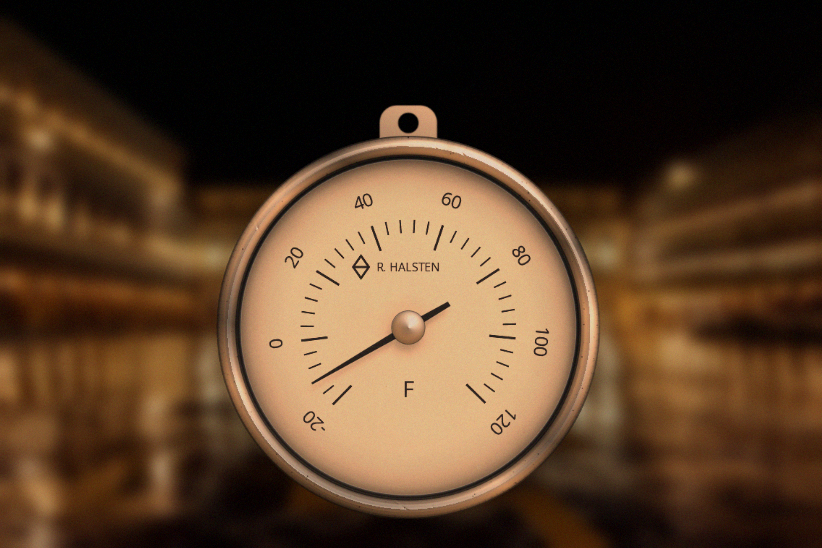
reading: {"value": -12, "unit": "°F"}
